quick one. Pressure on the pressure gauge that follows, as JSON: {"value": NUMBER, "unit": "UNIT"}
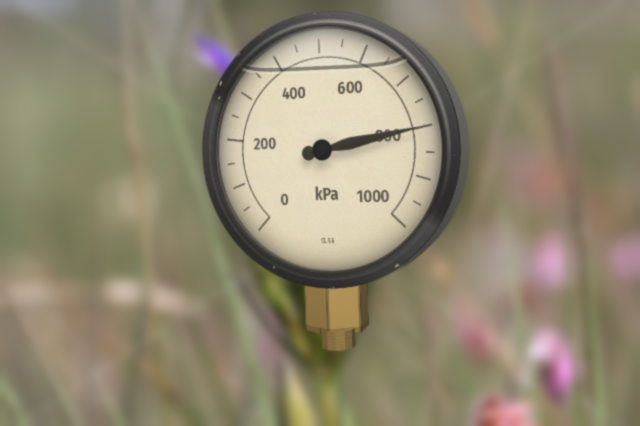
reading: {"value": 800, "unit": "kPa"}
